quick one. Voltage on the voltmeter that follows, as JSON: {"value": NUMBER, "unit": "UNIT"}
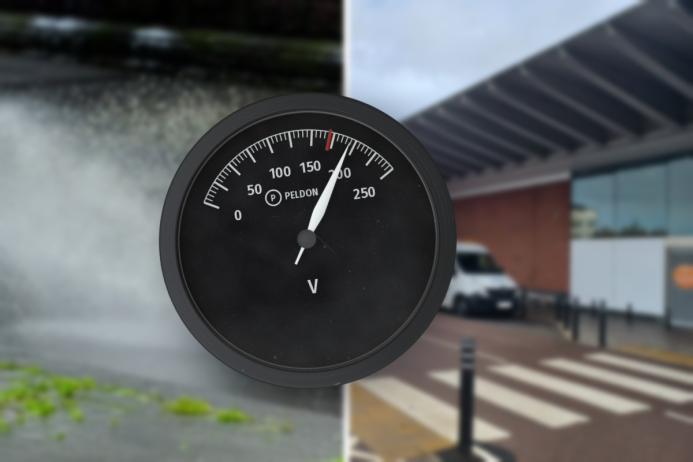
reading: {"value": 195, "unit": "V"}
